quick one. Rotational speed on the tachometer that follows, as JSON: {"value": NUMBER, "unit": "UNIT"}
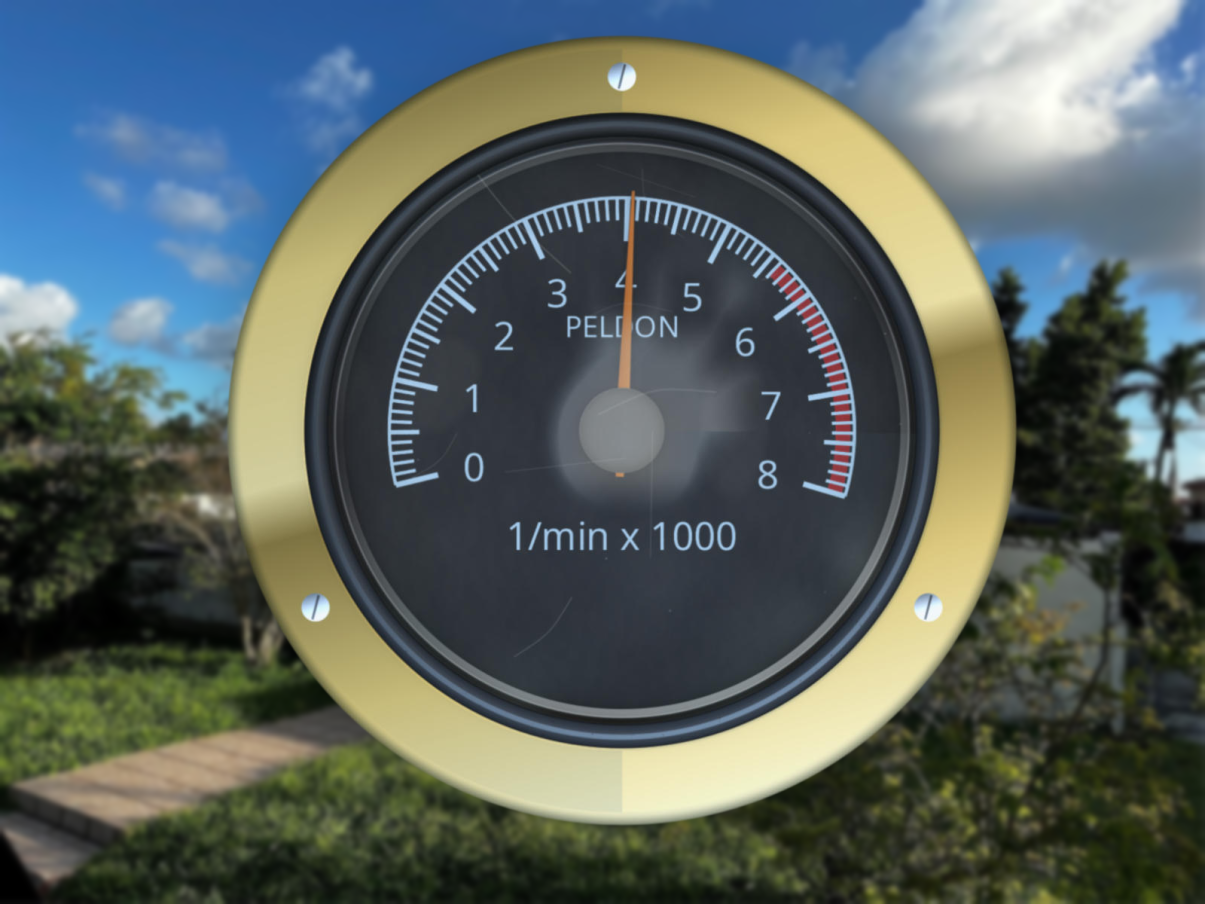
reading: {"value": 4050, "unit": "rpm"}
